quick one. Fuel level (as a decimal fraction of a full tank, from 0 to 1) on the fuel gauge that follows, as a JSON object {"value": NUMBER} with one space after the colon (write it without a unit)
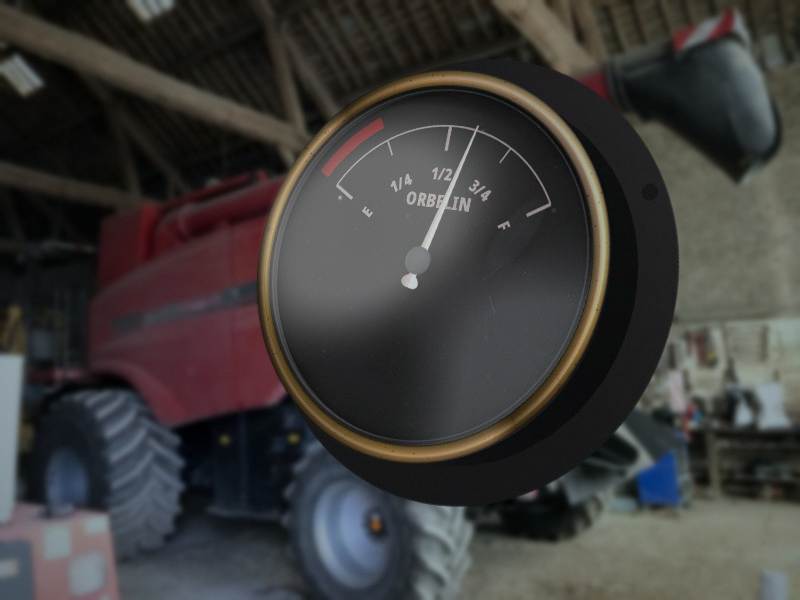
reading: {"value": 0.625}
